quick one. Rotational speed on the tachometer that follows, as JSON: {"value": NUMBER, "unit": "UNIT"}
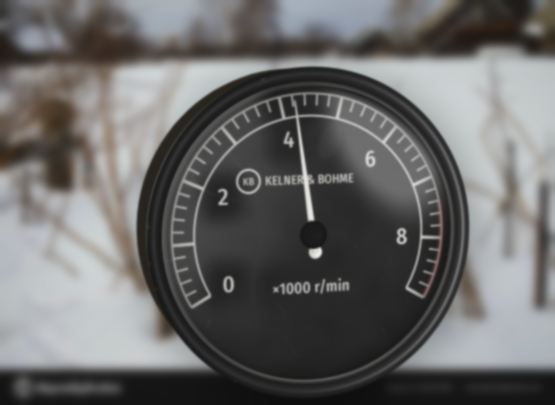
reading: {"value": 4200, "unit": "rpm"}
